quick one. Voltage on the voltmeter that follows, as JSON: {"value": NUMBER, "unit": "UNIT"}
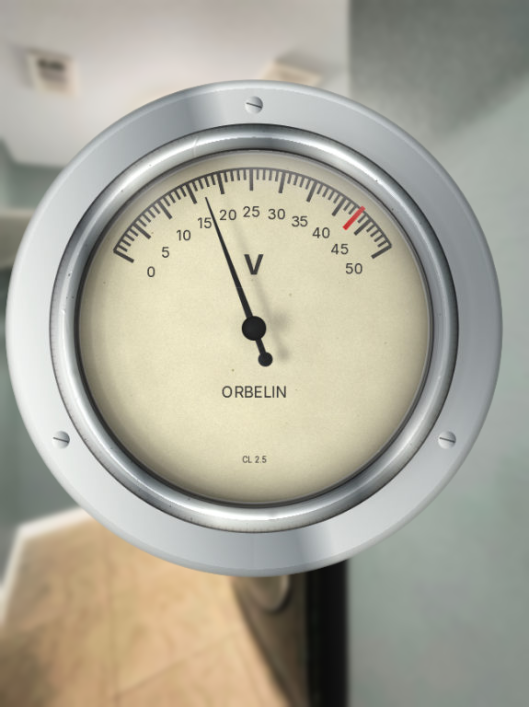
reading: {"value": 17, "unit": "V"}
